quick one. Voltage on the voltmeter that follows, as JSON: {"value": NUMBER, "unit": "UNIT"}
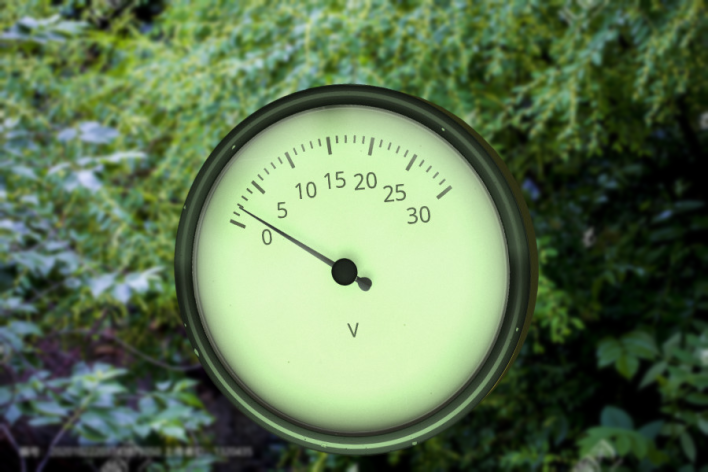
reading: {"value": 2, "unit": "V"}
